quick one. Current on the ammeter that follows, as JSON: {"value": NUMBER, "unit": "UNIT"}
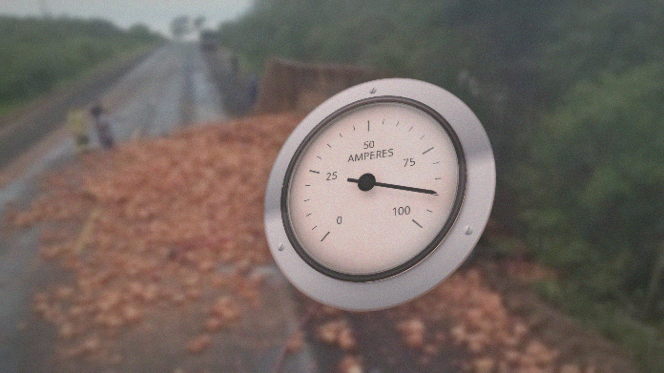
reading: {"value": 90, "unit": "A"}
